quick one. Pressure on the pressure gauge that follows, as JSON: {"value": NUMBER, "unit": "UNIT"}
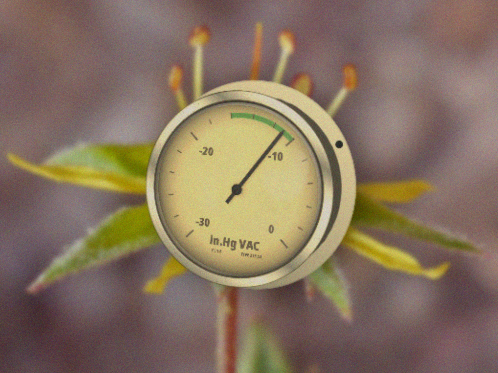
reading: {"value": -11, "unit": "inHg"}
